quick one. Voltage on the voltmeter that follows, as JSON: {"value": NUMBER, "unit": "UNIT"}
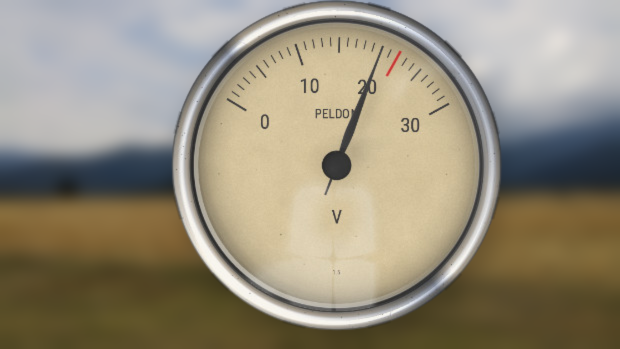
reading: {"value": 20, "unit": "V"}
